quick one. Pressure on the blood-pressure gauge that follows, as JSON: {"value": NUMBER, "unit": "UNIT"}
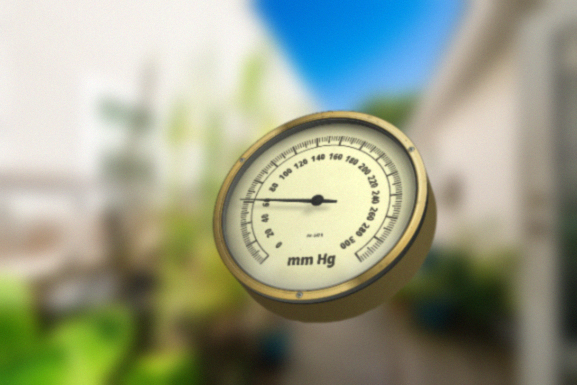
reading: {"value": 60, "unit": "mmHg"}
